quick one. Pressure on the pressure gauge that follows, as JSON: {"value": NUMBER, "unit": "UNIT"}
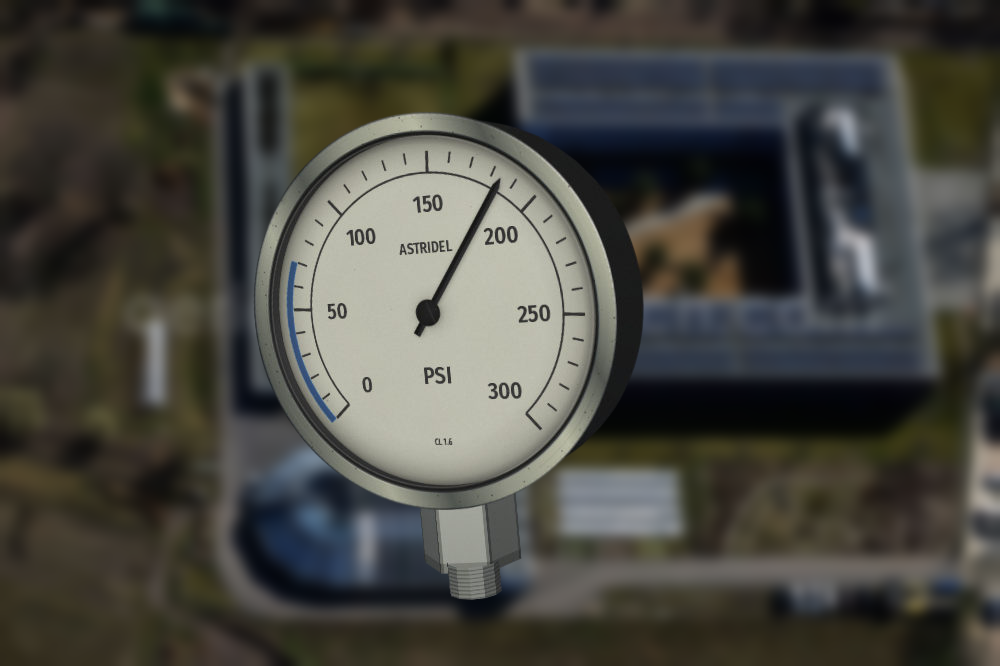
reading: {"value": 185, "unit": "psi"}
